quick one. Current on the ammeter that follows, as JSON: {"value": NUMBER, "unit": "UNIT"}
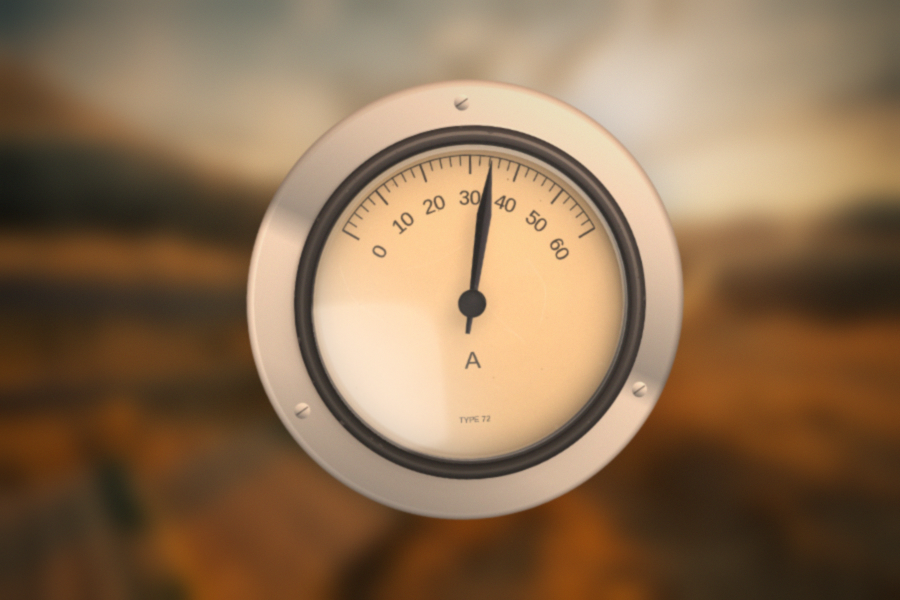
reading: {"value": 34, "unit": "A"}
